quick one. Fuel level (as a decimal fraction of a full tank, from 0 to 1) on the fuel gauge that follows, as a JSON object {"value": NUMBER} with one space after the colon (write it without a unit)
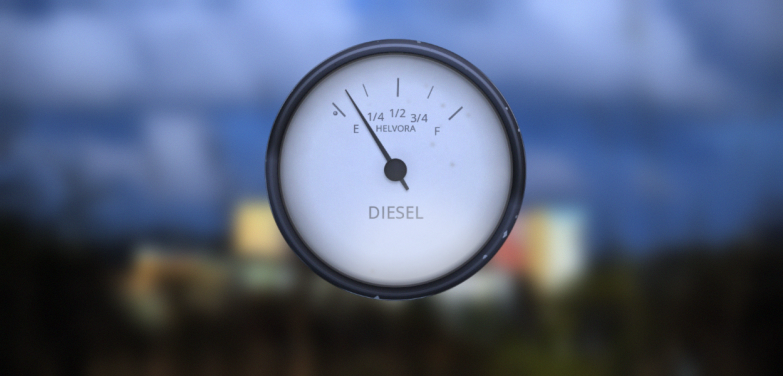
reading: {"value": 0.125}
